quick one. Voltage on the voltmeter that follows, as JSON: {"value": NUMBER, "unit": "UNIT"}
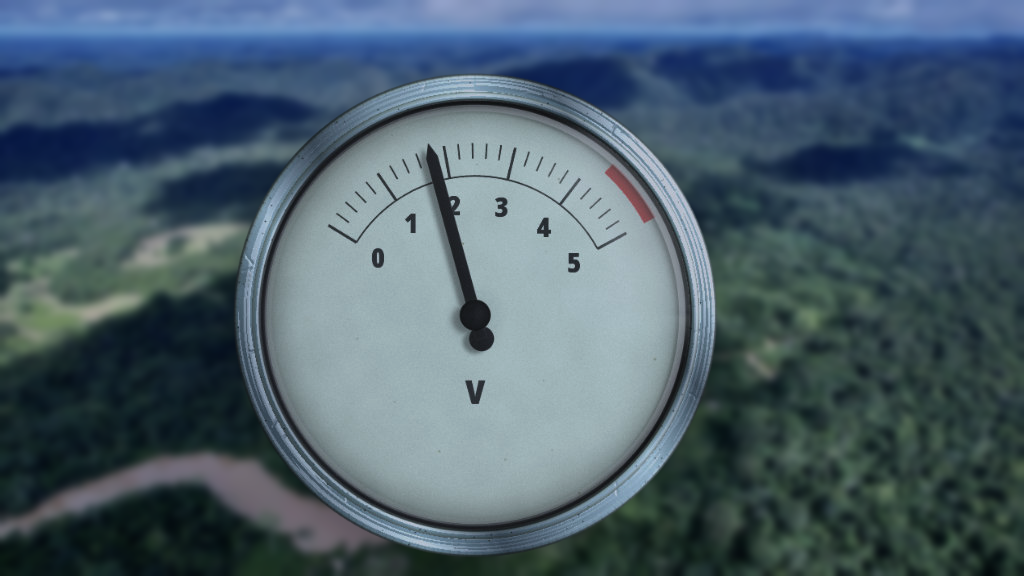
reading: {"value": 1.8, "unit": "V"}
